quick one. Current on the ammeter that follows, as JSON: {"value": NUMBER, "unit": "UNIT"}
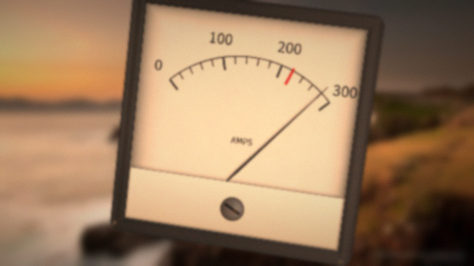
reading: {"value": 280, "unit": "A"}
